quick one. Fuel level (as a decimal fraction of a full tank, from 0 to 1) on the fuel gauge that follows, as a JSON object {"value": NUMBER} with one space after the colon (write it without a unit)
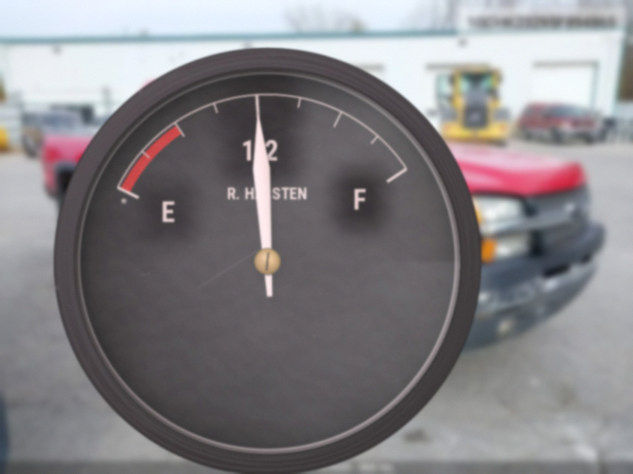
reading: {"value": 0.5}
